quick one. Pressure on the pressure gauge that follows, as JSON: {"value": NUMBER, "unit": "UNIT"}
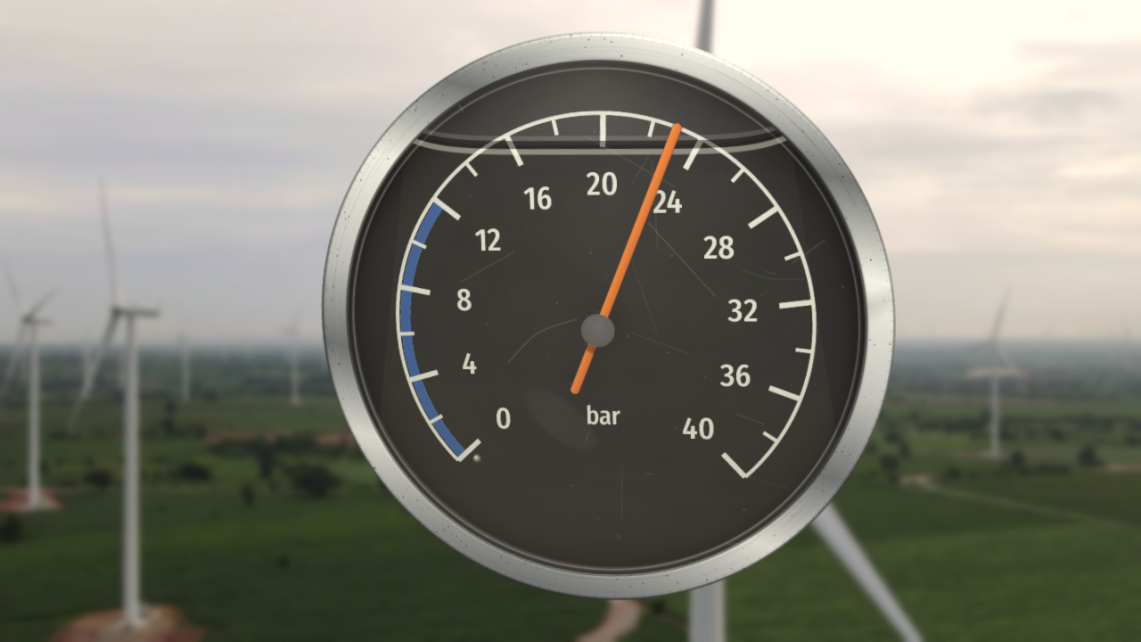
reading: {"value": 23, "unit": "bar"}
